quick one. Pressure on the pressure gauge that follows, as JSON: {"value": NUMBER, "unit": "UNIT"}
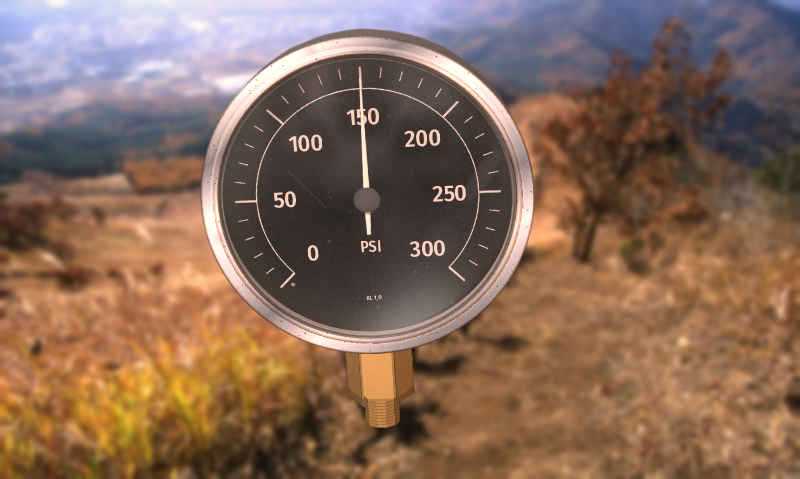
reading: {"value": 150, "unit": "psi"}
